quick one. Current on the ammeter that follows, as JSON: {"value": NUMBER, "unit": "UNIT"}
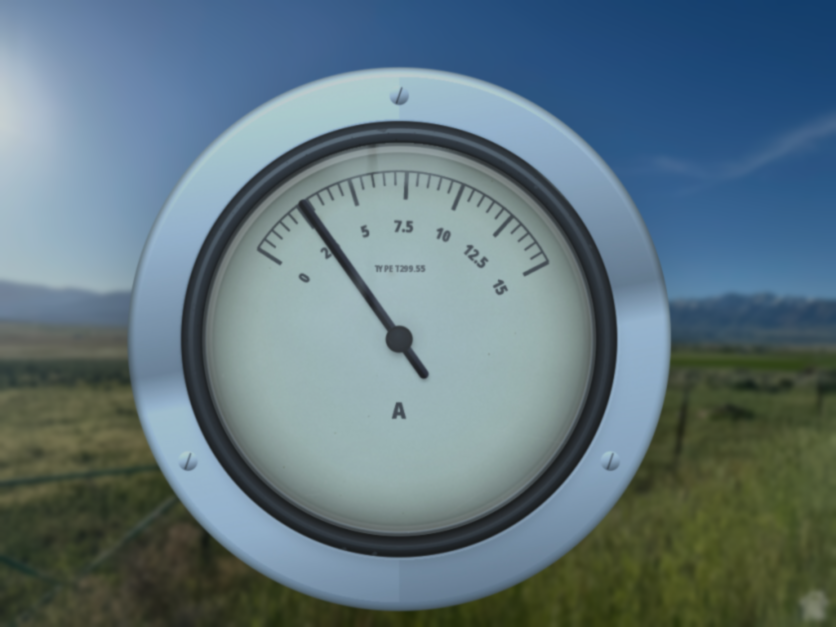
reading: {"value": 2.75, "unit": "A"}
